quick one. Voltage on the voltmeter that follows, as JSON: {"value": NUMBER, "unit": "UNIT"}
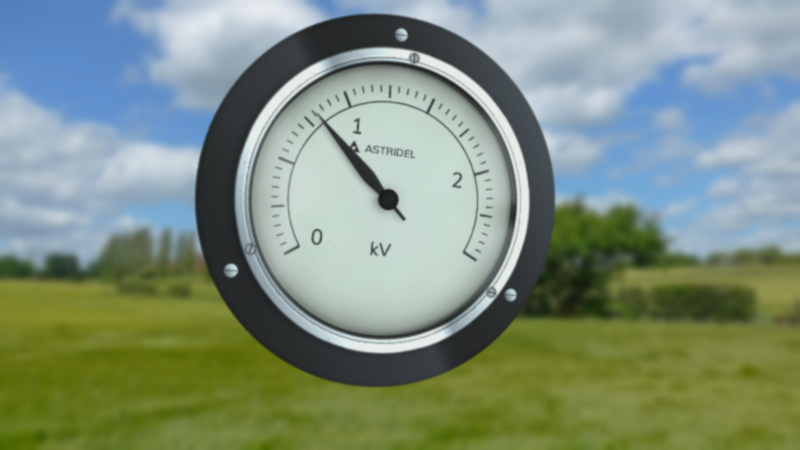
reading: {"value": 0.8, "unit": "kV"}
